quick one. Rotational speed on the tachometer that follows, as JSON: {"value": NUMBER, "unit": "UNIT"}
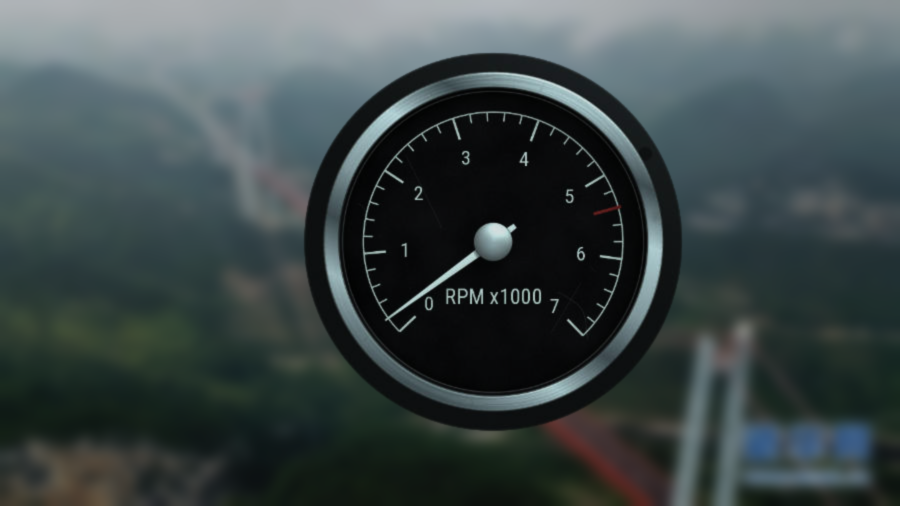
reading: {"value": 200, "unit": "rpm"}
